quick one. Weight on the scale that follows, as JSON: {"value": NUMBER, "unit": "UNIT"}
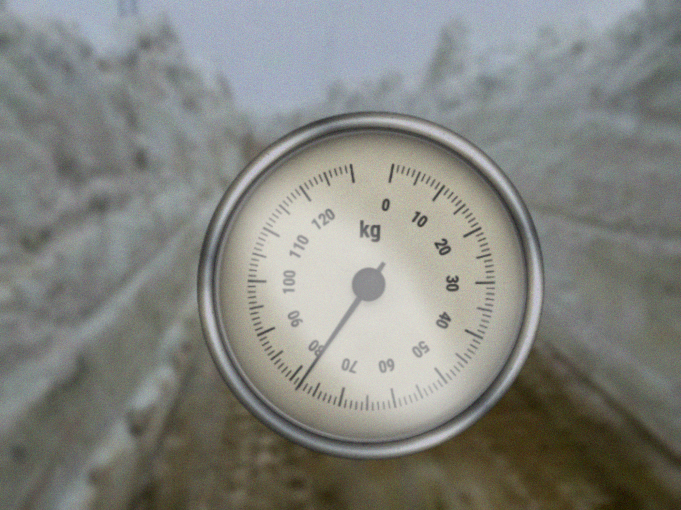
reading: {"value": 78, "unit": "kg"}
